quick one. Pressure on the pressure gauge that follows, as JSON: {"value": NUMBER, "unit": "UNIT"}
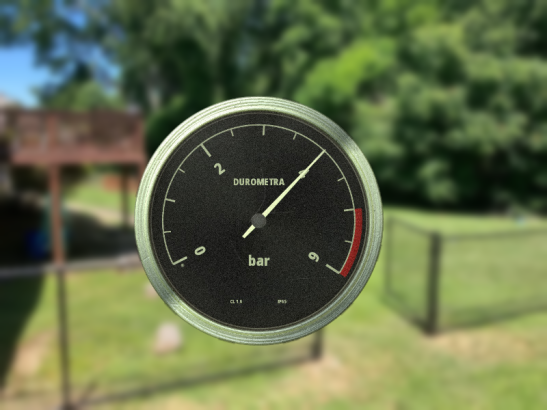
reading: {"value": 4, "unit": "bar"}
